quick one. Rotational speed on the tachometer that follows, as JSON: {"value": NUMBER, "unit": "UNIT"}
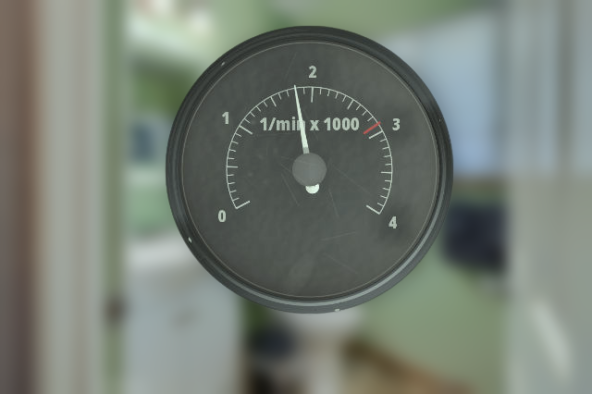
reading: {"value": 1800, "unit": "rpm"}
